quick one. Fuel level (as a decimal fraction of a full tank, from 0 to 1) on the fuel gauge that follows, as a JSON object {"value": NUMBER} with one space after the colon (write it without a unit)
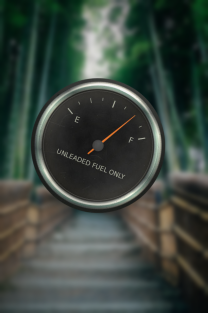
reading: {"value": 0.75}
